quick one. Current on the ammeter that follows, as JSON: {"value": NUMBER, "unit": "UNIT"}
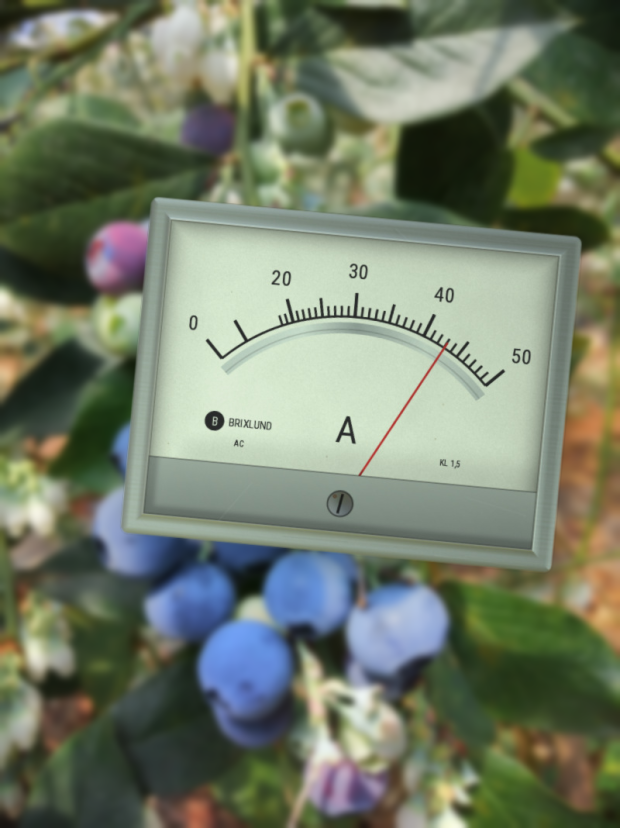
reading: {"value": 43, "unit": "A"}
